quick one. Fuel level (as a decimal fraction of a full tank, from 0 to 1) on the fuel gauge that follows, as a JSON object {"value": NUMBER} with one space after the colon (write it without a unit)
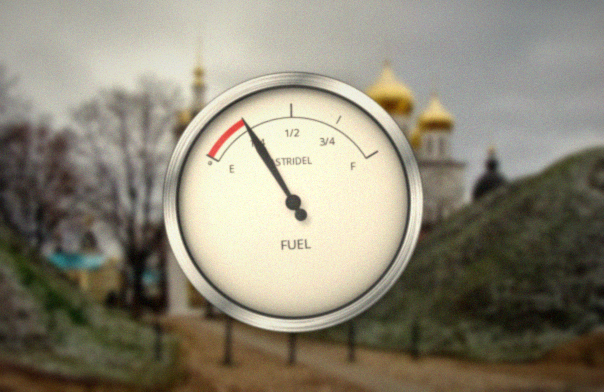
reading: {"value": 0.25}
